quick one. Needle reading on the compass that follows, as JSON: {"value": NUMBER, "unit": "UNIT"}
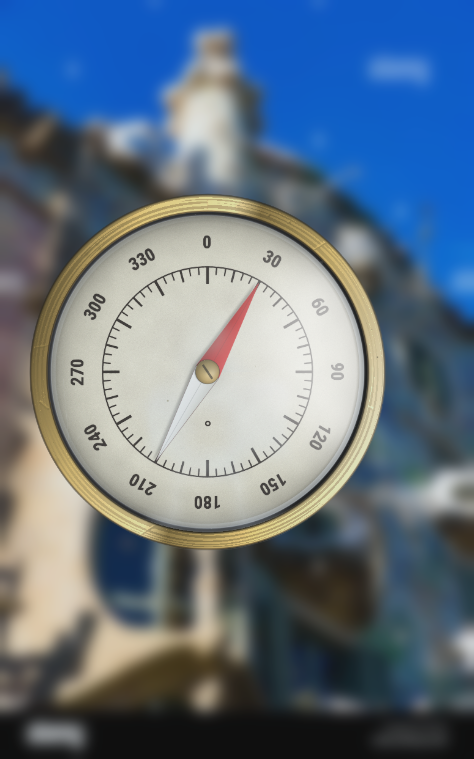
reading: {"value": 30, "unit": "°"}
